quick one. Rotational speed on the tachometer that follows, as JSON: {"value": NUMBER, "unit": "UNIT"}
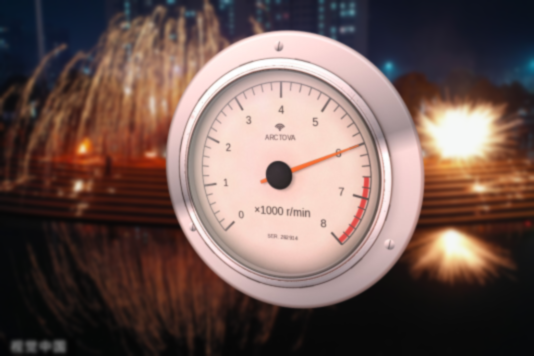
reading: {"value": 6000, "unit": "rpm"}
